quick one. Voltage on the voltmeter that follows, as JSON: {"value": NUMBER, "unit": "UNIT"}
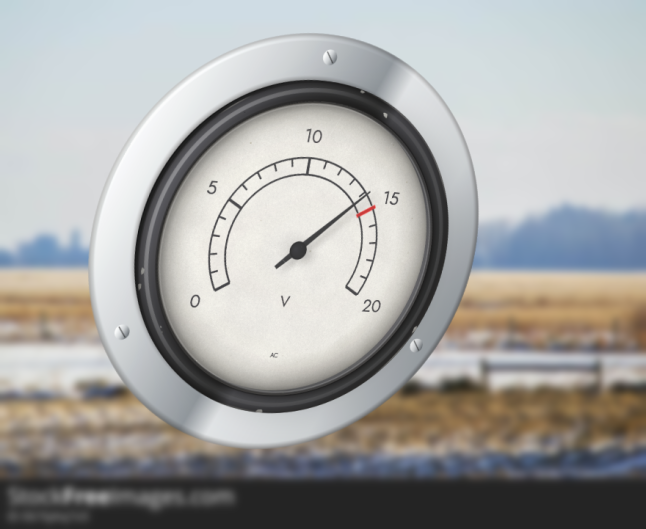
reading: {"value": 14, "unit": "V"}
